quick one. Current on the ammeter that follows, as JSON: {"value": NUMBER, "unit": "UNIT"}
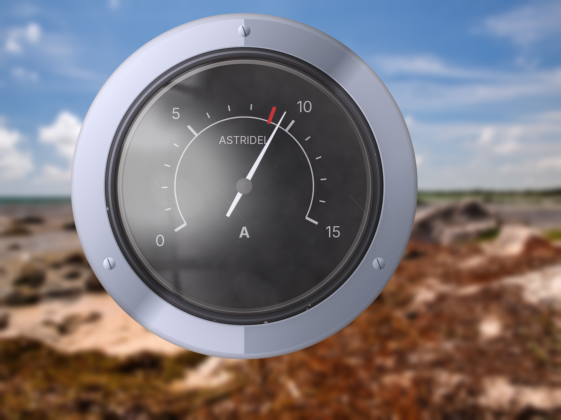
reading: {"value": 9.5, "unit": "A"}
